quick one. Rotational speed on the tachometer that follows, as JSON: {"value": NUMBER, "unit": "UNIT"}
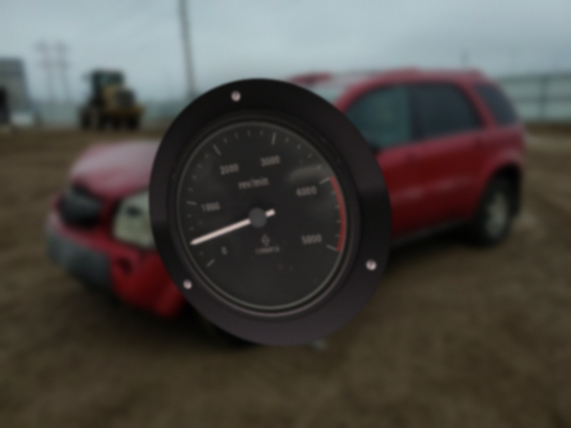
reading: {"value": 400, "unit": "rpm"}
